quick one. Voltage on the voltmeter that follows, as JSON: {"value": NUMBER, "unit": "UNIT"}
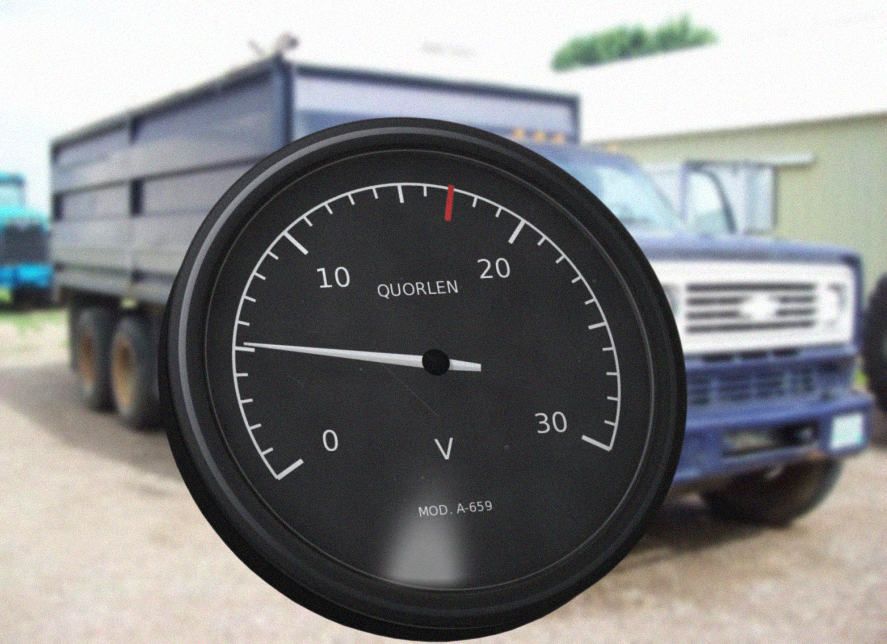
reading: {"value": 5, "unit": "V"}
